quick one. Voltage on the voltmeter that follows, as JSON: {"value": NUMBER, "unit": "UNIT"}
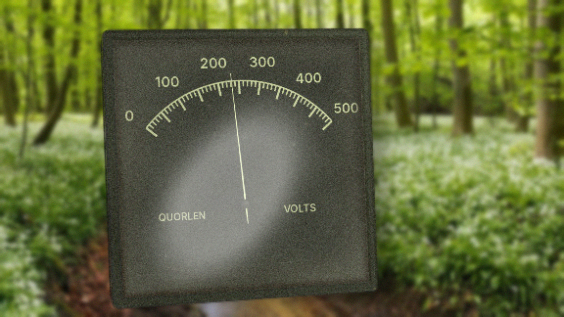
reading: {"value": 230, "unit": "V"}
